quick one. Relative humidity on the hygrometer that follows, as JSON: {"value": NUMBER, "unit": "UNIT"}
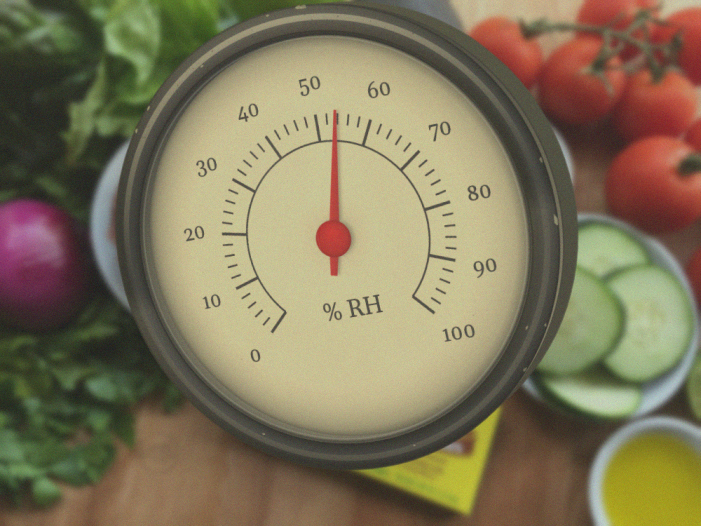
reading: {"value": 54, "unit": "%"}
